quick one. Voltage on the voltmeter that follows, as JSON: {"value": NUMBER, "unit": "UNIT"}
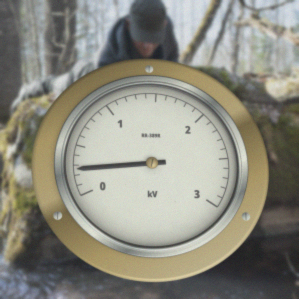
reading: {"value": 0.25, "unit": "kV"}
